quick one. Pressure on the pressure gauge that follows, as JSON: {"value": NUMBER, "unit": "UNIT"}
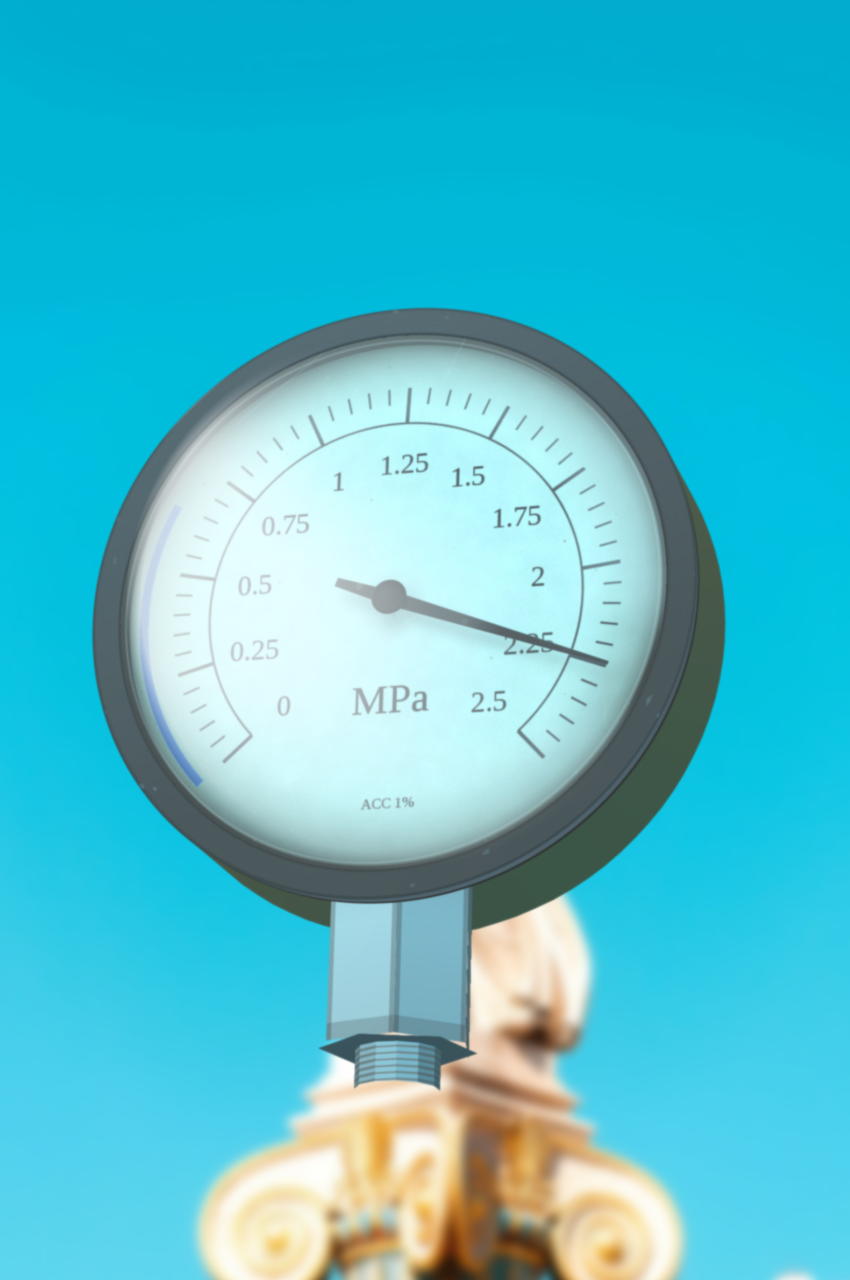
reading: {"value": 2.25, "unit": "MPa"}
